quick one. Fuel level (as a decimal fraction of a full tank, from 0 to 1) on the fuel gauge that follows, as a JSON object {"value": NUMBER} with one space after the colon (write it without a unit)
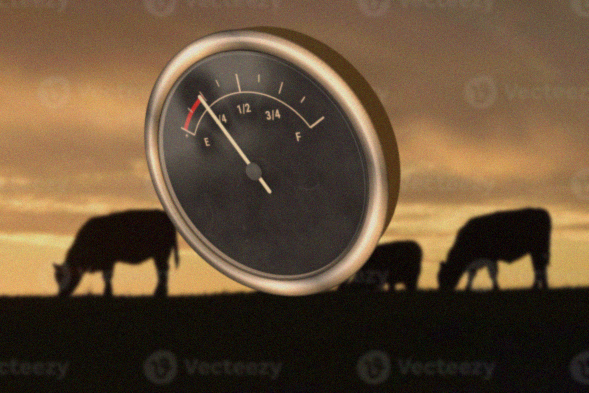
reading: {"value": 0.25}
